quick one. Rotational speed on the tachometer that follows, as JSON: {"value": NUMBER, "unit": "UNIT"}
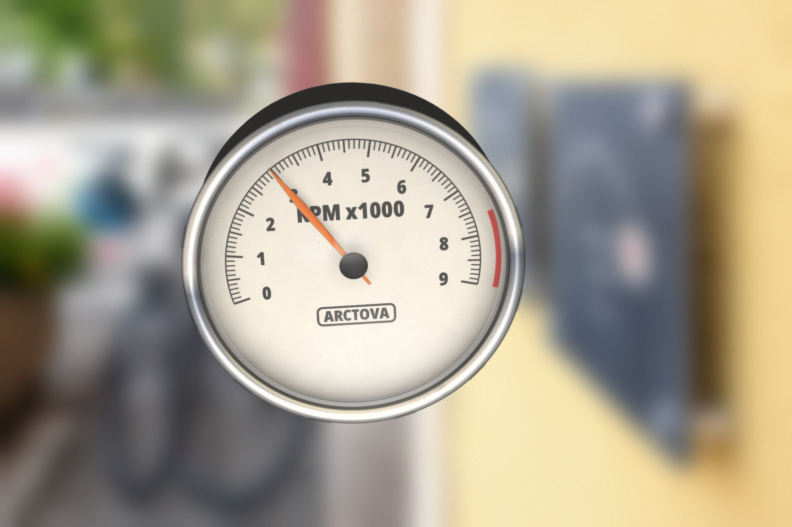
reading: {"value": 3000, "unit": "rpm"}
